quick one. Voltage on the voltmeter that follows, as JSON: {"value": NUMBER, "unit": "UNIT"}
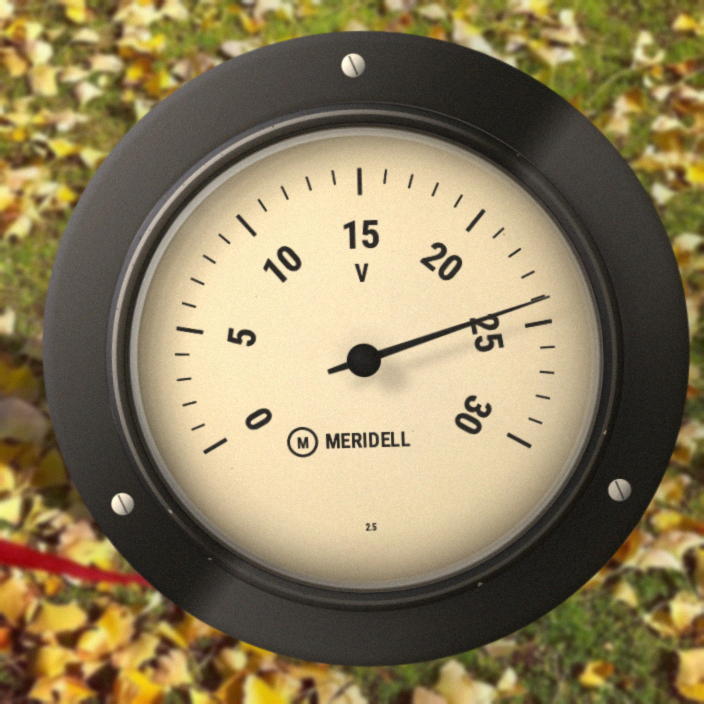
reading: {"value": 24, "unit": "V"}
